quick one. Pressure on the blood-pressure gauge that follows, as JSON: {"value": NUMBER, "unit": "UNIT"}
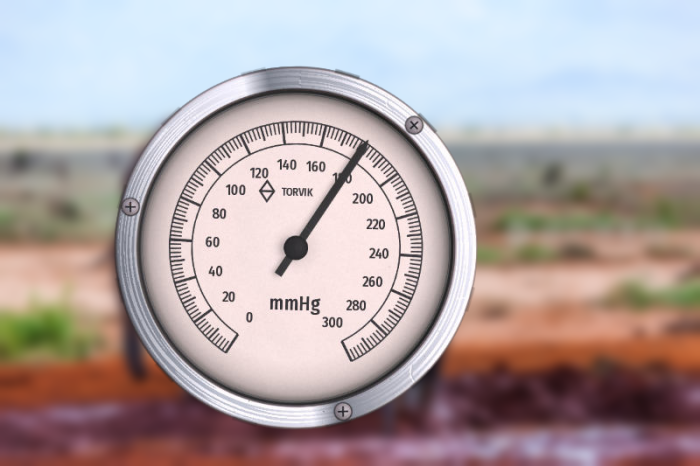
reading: {"value": 180, "unit": "mmHg"}
